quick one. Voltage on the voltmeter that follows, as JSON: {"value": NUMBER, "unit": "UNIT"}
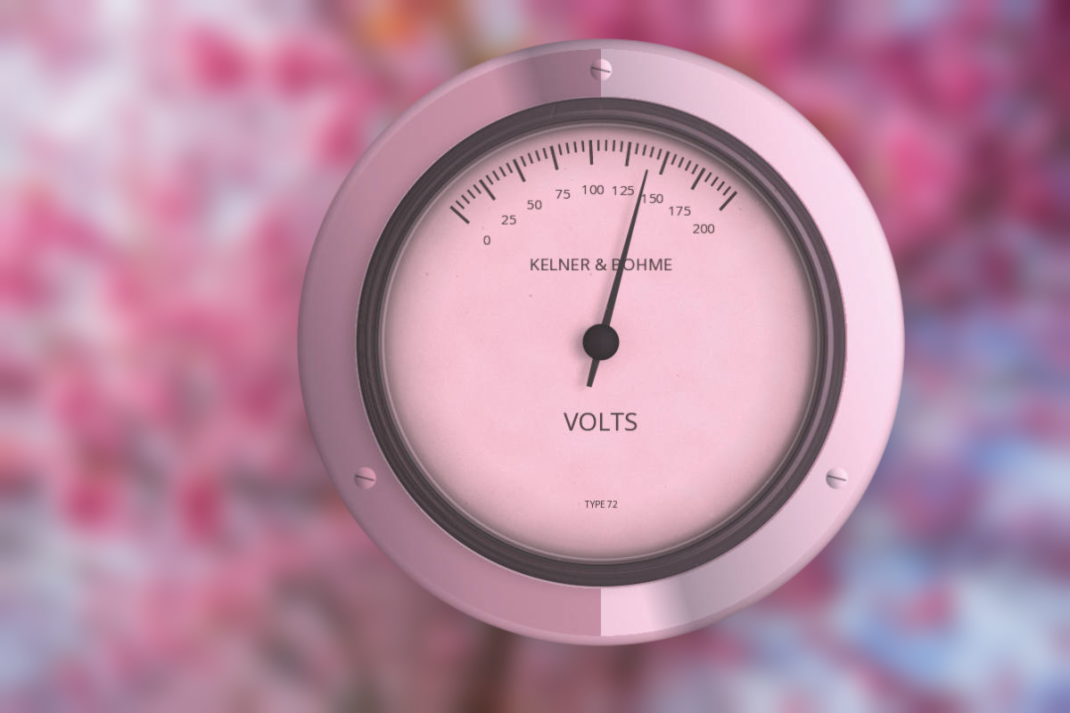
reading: {"value": 140, "unit": "V"}
